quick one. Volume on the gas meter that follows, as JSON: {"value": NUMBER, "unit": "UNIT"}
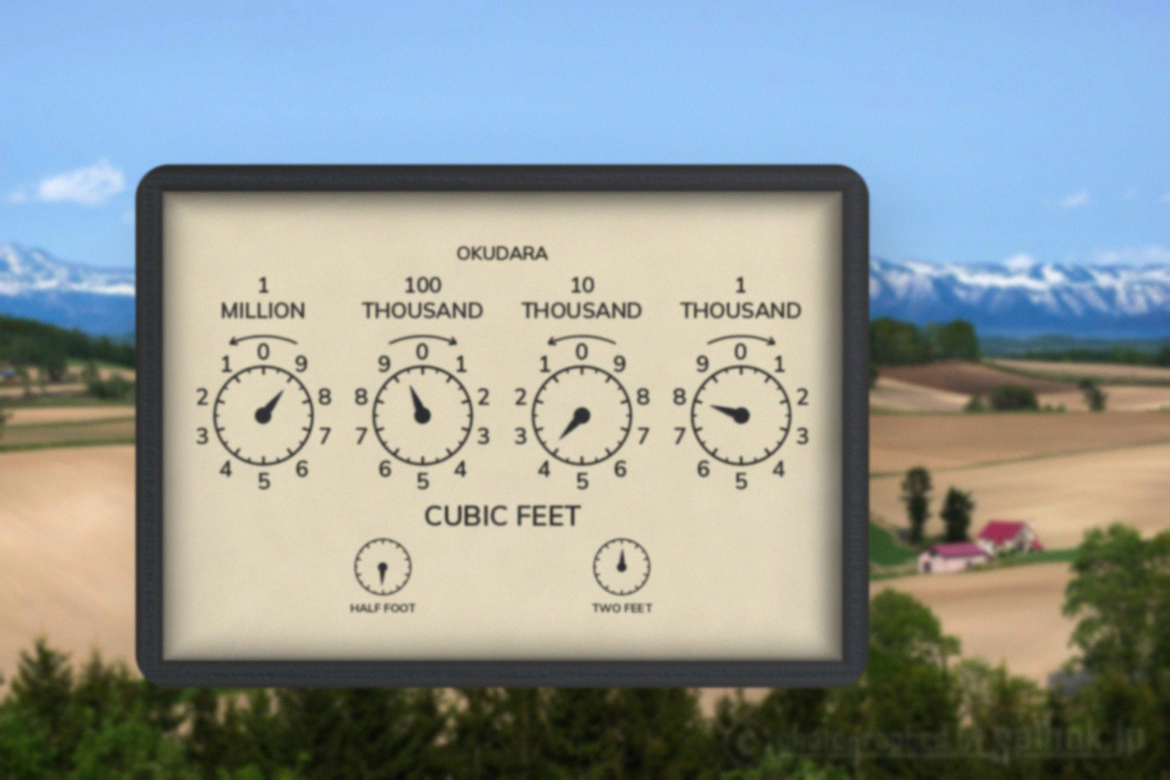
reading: {"value": 893800, "unit": "ft³"}
